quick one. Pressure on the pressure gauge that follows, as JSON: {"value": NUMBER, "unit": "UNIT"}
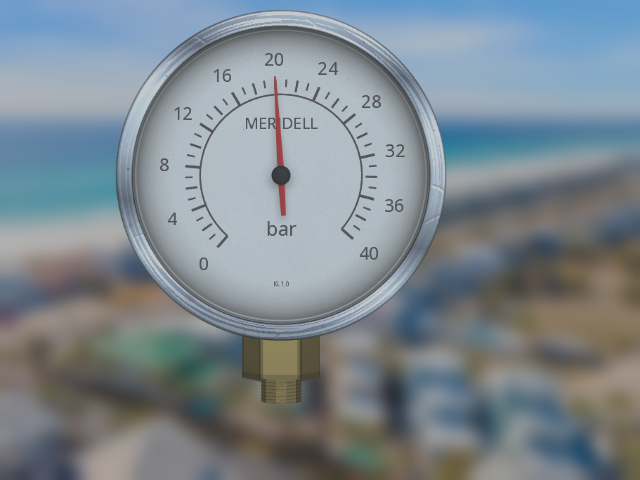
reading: {"value": 20, "unit": "bar"}
